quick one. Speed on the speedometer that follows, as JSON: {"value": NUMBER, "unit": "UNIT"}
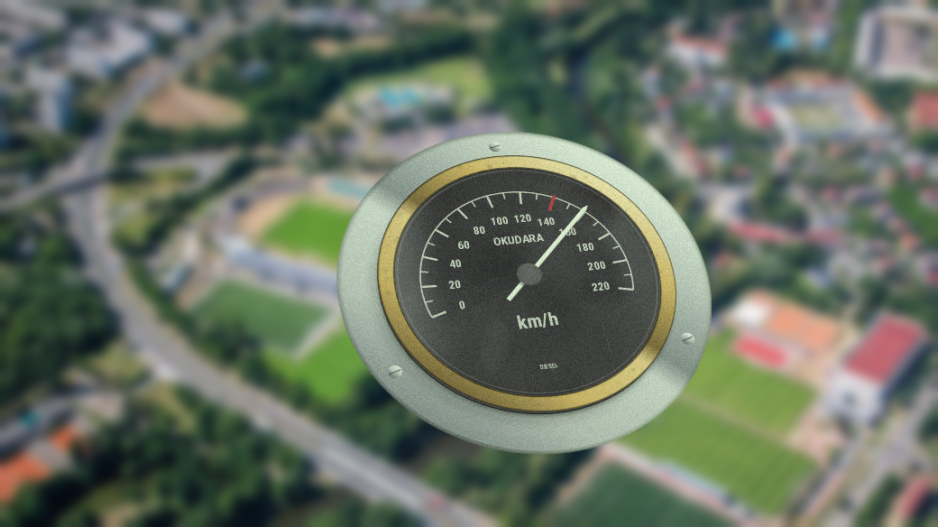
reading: {"value": 160, "unit": "km/h"}
